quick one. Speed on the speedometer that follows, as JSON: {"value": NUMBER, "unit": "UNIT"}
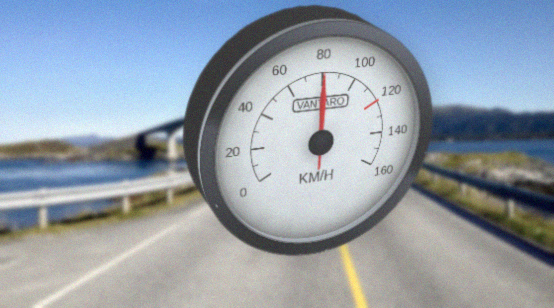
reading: {"value": 80, "unit": "km/h"}
